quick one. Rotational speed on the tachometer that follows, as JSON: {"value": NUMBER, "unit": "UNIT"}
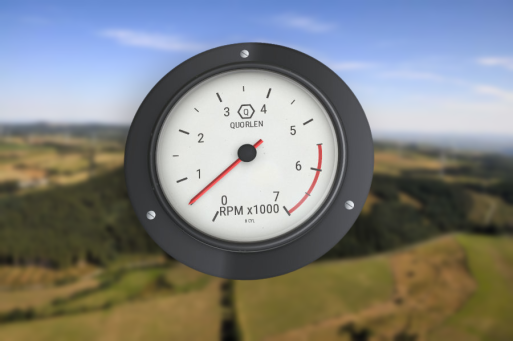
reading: {"value": 500, "unit": "rpm"}
